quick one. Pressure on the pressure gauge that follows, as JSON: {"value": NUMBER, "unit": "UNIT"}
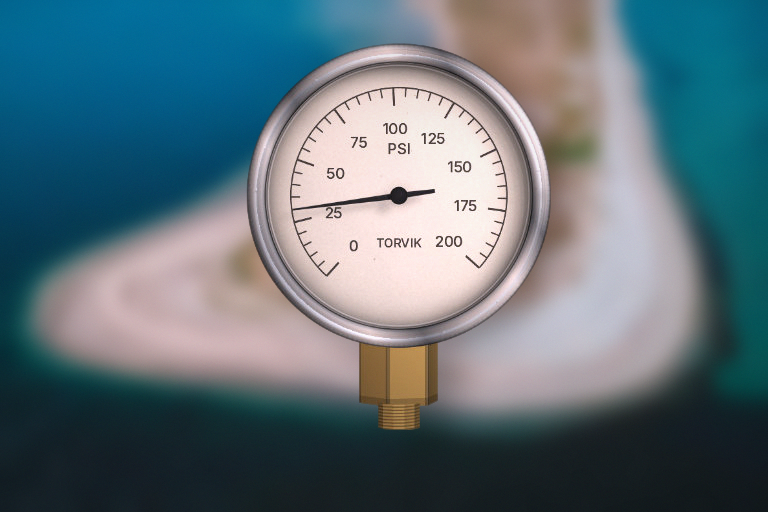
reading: {"value": 30, "unit": "psi"}
